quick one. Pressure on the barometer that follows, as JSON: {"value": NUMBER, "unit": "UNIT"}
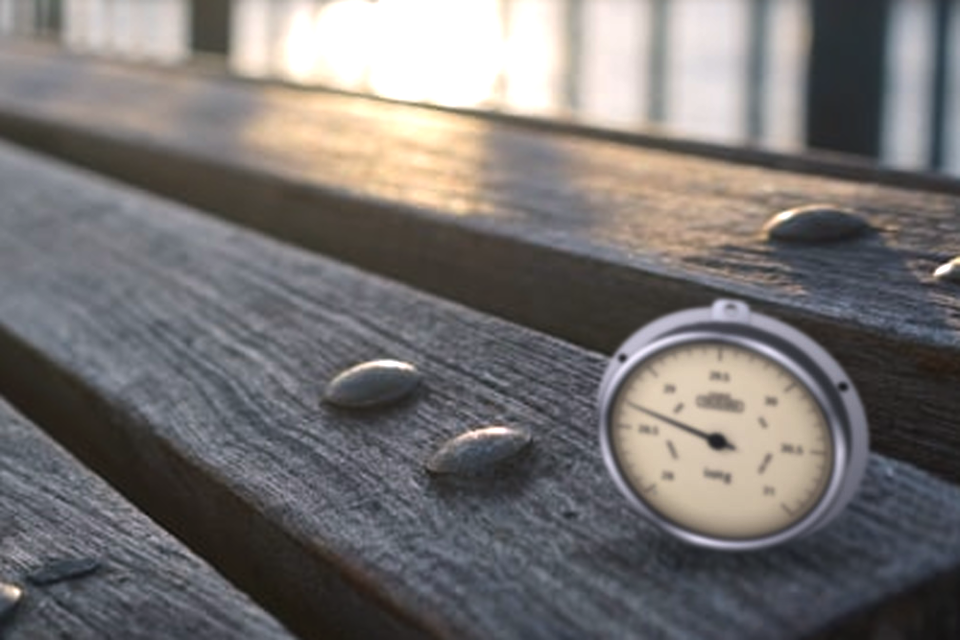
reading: {"value": 28.7, "unit": "inHg"}
